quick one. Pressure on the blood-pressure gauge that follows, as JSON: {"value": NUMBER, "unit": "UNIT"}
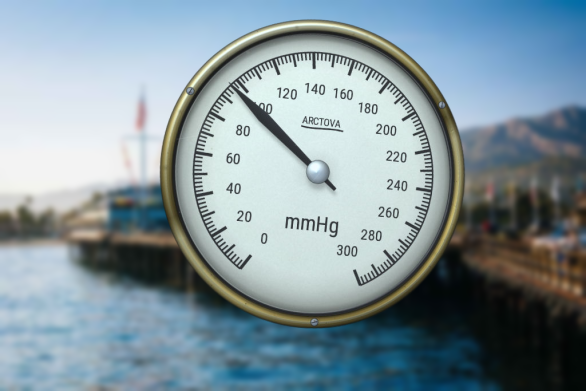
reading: {"value": 96, "unit": "mmHg"}
